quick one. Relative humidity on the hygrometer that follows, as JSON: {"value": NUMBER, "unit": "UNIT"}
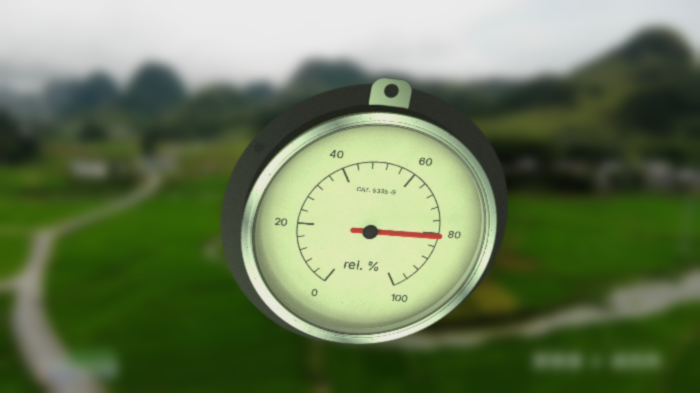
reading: {"value": 80, "unit": "%"}
